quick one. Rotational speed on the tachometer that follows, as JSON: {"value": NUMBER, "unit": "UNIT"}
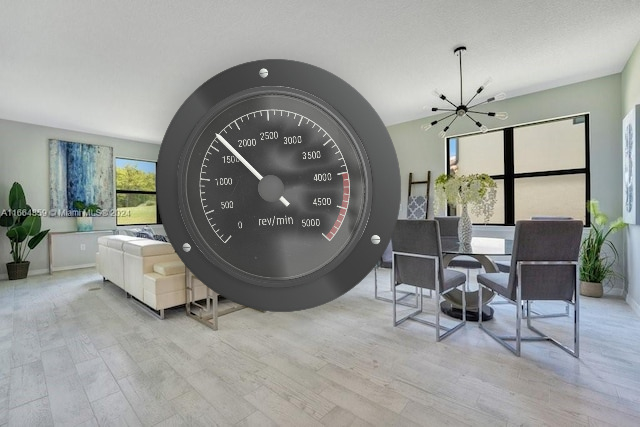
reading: {"value": 1700, "unit": "rpm"}
